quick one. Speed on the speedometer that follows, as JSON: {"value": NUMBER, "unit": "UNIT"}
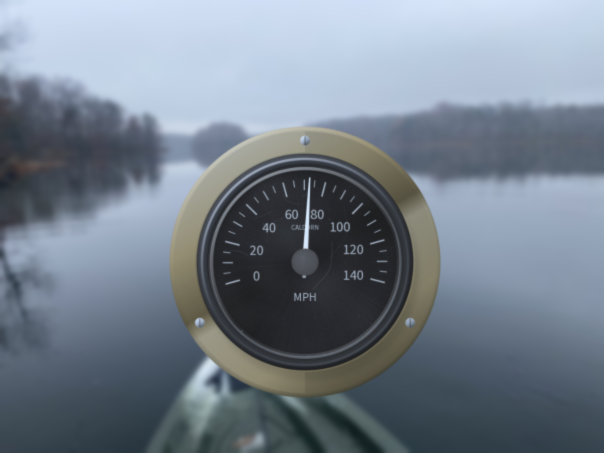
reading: {"value": 72.5, "unit": "mph"}
